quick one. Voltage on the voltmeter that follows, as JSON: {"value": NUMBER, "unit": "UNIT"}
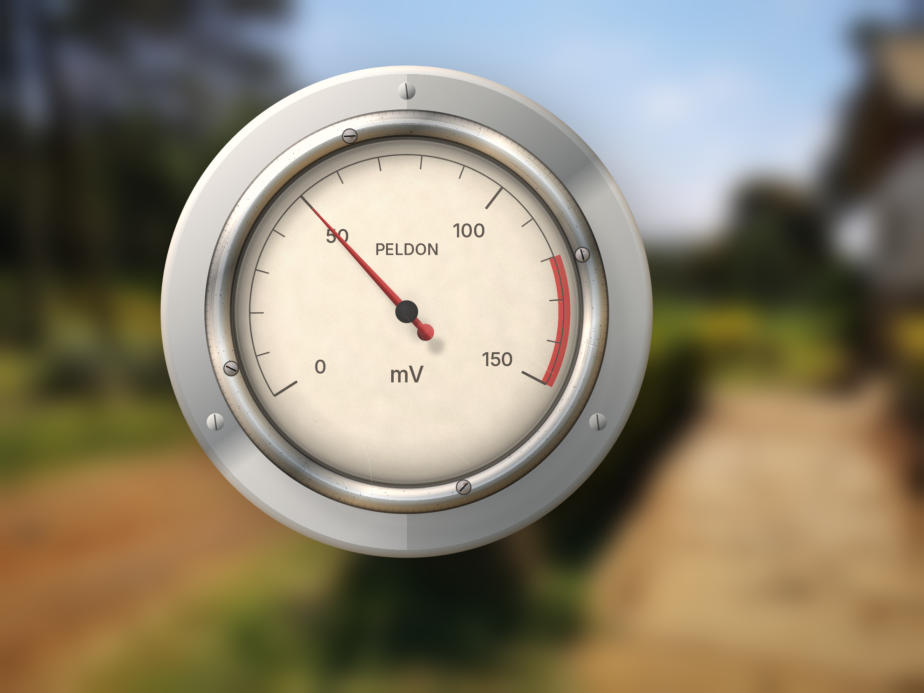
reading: {"value": 50, "unit": "mV"}
